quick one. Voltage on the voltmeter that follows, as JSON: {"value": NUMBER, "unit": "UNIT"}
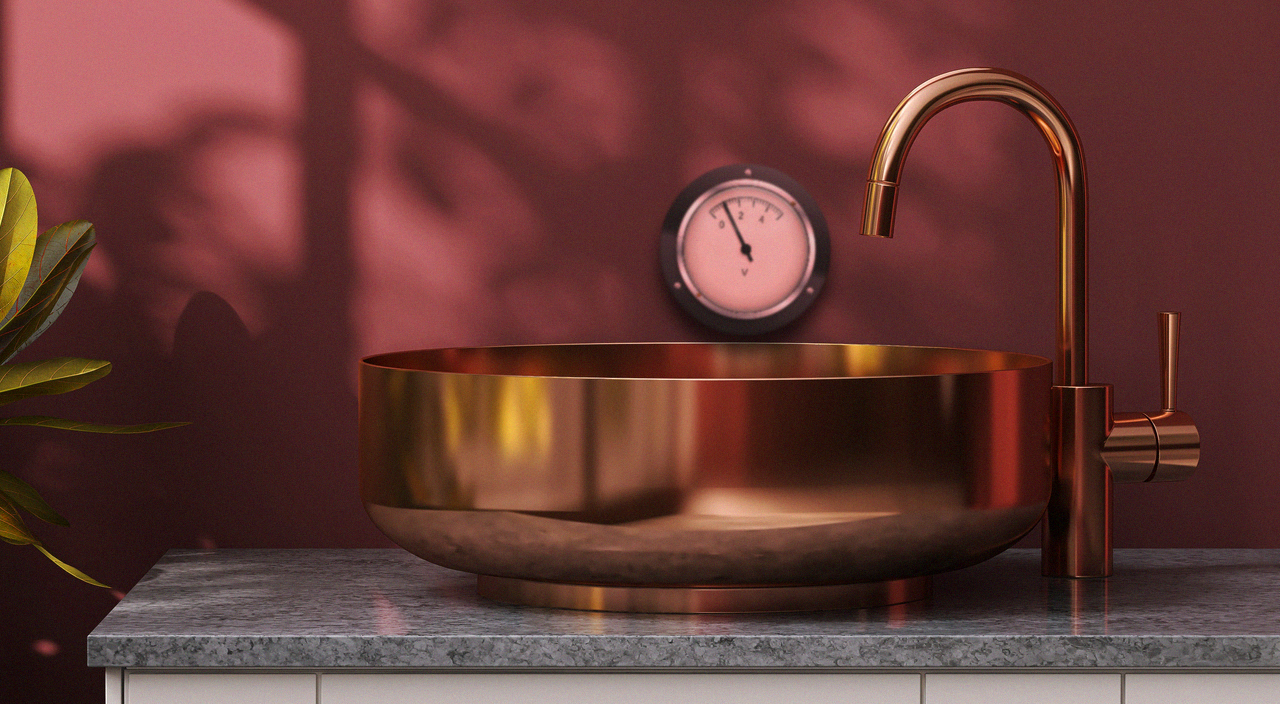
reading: {"value": 1, "unit": "V"}
